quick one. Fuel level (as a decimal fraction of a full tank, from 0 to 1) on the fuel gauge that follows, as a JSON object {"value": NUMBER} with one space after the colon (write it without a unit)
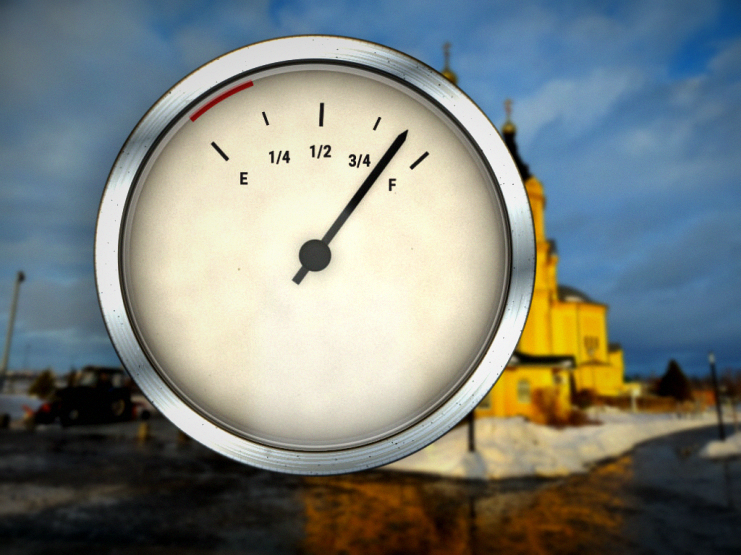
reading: {"value": 0.875}
